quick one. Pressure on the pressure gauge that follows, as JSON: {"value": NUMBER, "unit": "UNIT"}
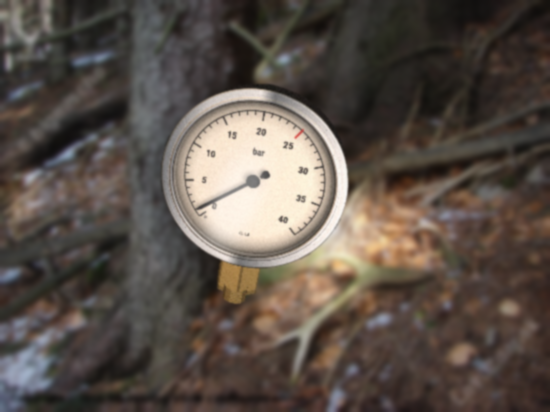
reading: {"value": 1, "unit": "bar"}
